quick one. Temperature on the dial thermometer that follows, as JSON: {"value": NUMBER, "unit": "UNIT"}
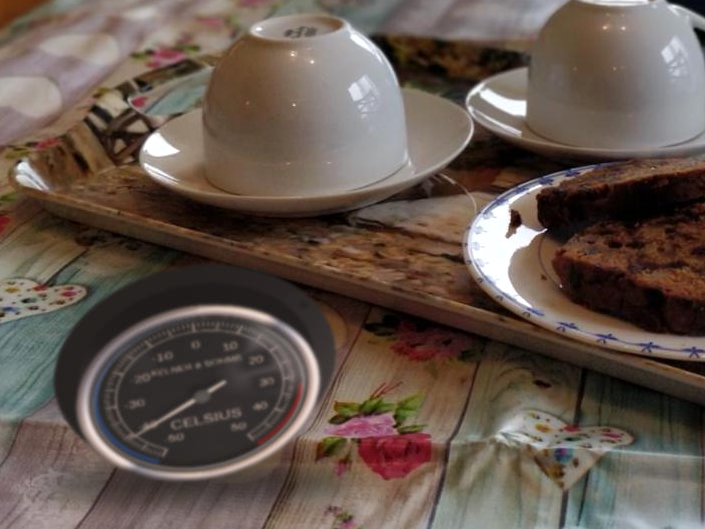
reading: {"value": -40, "unit": "°C"}
